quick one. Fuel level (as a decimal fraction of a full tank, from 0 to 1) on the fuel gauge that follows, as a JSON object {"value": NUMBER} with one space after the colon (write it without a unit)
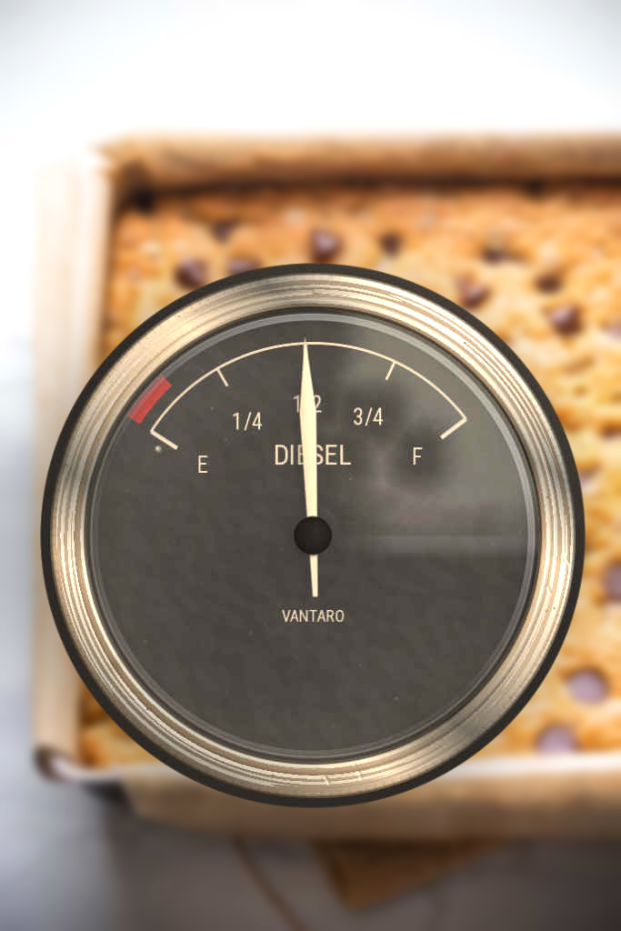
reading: {"value": 0.5}
